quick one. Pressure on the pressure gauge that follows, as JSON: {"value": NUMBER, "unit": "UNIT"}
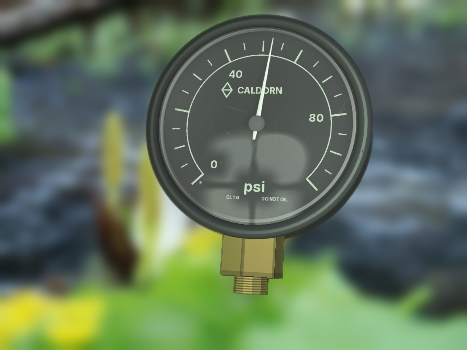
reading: {"value": 52.5, "unit": "psi"}
